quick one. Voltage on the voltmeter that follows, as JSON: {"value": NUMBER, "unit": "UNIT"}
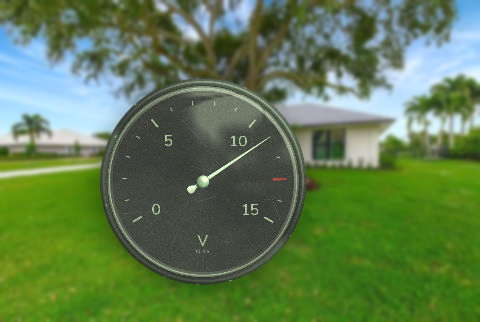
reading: {"value": 11, "unit": "V"}
